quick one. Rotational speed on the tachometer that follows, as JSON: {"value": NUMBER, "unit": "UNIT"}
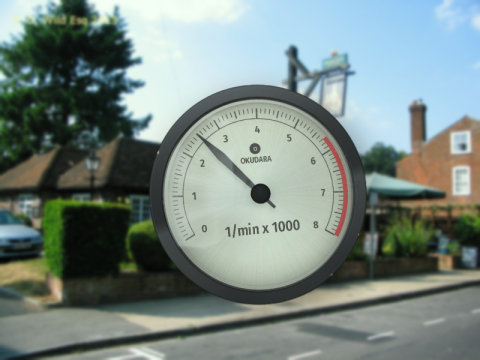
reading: {"value": 2500, "unit": "rpm"}
